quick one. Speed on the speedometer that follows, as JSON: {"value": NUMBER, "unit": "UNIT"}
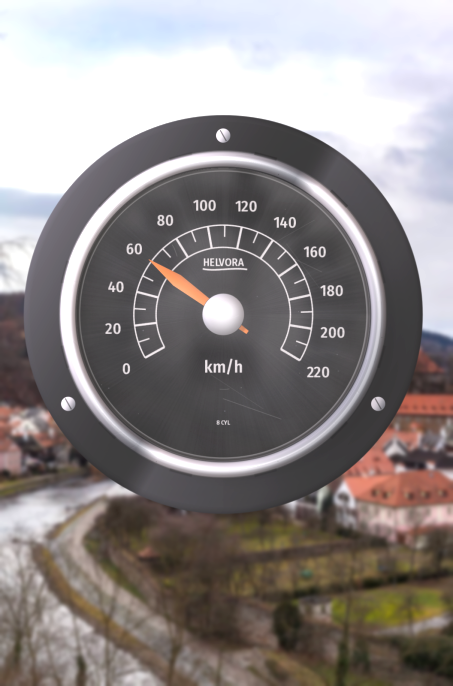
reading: {"value": 60, "unit": "km/h"}
